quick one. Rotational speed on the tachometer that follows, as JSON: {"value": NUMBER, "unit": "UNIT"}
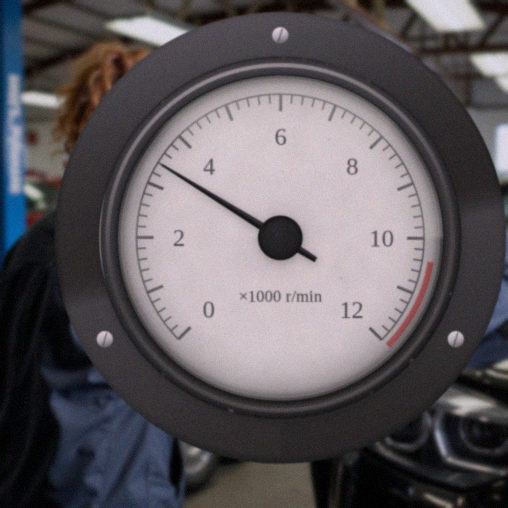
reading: {"value": 3400, "unit": "rpm"}
